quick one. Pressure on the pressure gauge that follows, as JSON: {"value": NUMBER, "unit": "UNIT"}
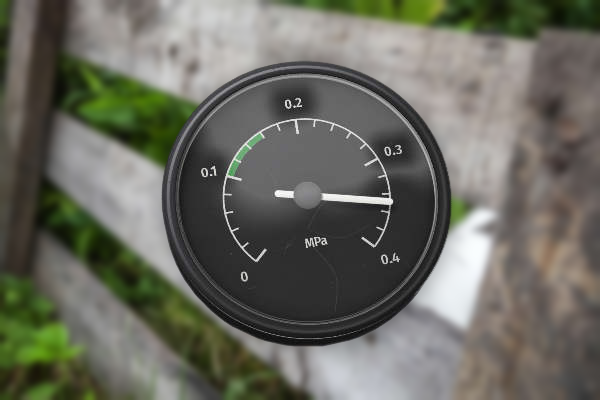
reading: {"value": 0.35, "unit": "MPa"}
